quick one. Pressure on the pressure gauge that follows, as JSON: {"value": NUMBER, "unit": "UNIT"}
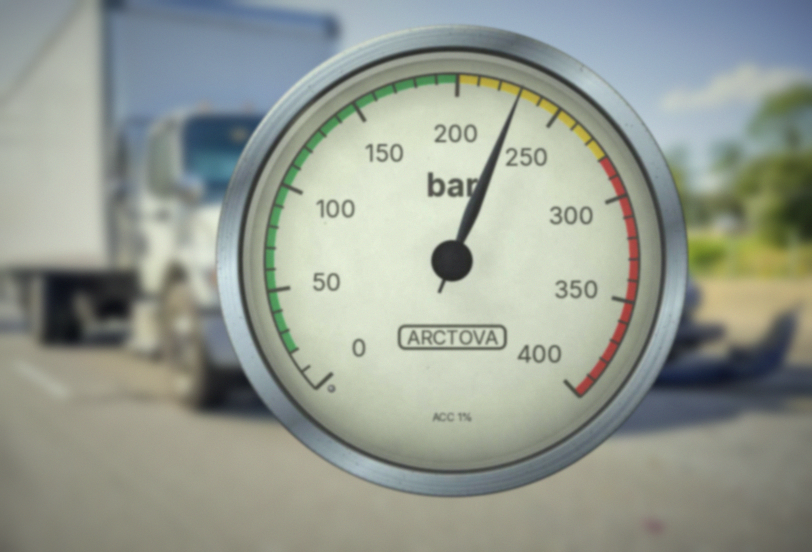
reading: {"value": 230, "unit": "bar"}
